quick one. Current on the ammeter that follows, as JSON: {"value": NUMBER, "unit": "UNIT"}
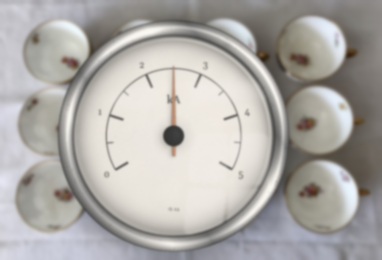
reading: {"value": 2.5, "unit": "kA"}
